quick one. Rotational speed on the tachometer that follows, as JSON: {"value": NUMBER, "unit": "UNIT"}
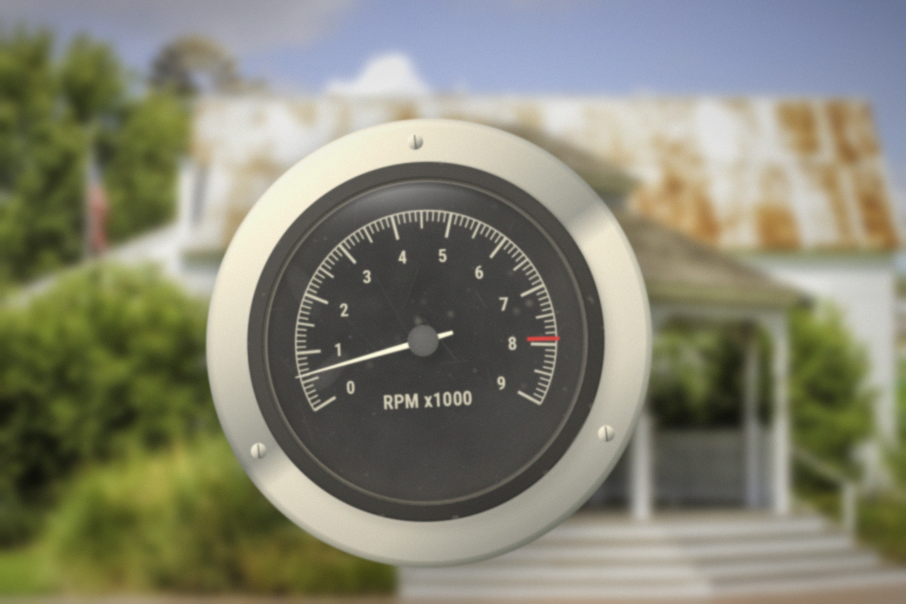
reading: {"value": 600, "unit": "rpm"}
